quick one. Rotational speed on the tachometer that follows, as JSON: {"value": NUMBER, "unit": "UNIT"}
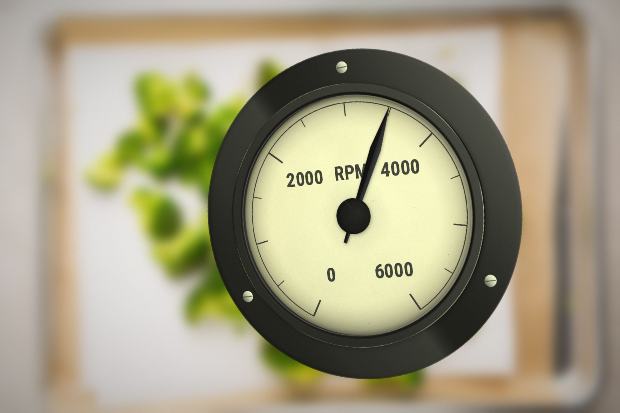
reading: {"value": 3500, "unit": "rpm"}
